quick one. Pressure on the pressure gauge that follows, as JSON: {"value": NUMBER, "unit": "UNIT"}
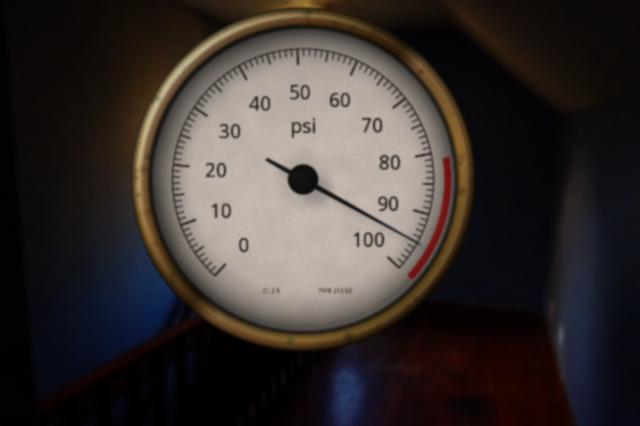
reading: {"value": 95, "unit": "psi"}
